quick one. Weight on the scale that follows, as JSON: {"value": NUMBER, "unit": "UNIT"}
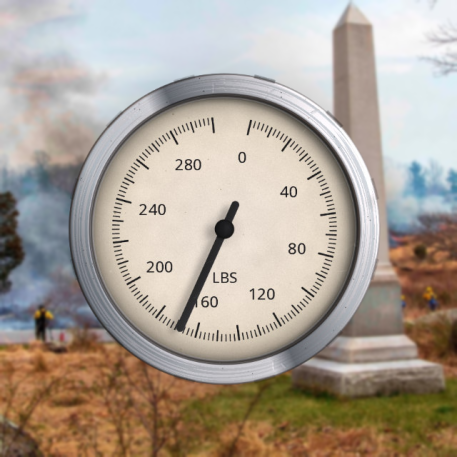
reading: {"value": 168, "unit": "lb"}
